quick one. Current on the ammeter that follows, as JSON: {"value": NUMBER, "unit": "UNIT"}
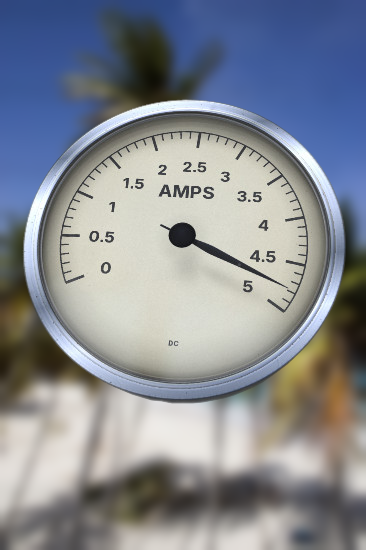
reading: {"value": 4.8, "unit": "A"}
